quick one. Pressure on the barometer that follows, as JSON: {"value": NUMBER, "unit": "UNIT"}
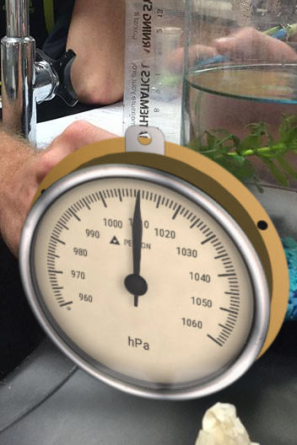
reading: {"value": 1010, "unit": "hPa"}
